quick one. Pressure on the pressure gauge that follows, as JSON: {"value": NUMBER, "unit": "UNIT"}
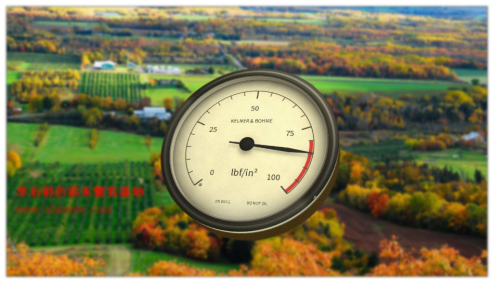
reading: {"value": 85, "unit": "psi"}
